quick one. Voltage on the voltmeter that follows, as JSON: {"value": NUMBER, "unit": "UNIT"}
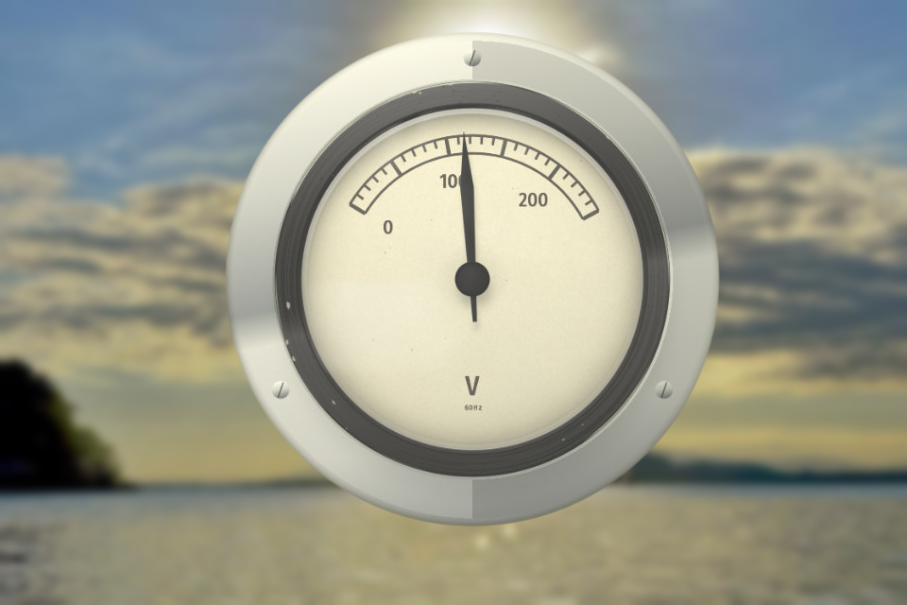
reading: {"value": 115, "unit": "V"}
